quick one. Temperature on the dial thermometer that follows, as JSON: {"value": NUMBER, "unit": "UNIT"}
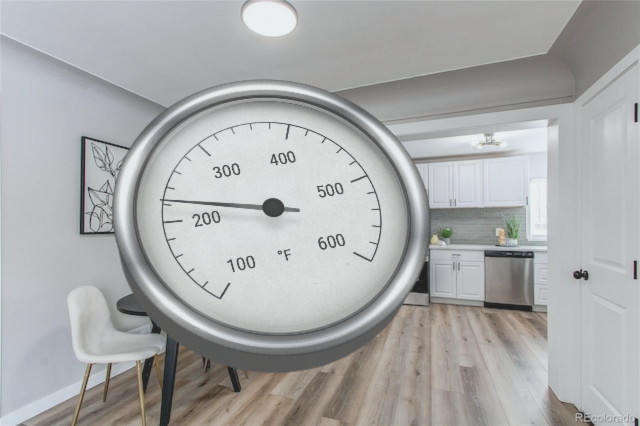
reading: {"value": 220, "unit": "°F"}
